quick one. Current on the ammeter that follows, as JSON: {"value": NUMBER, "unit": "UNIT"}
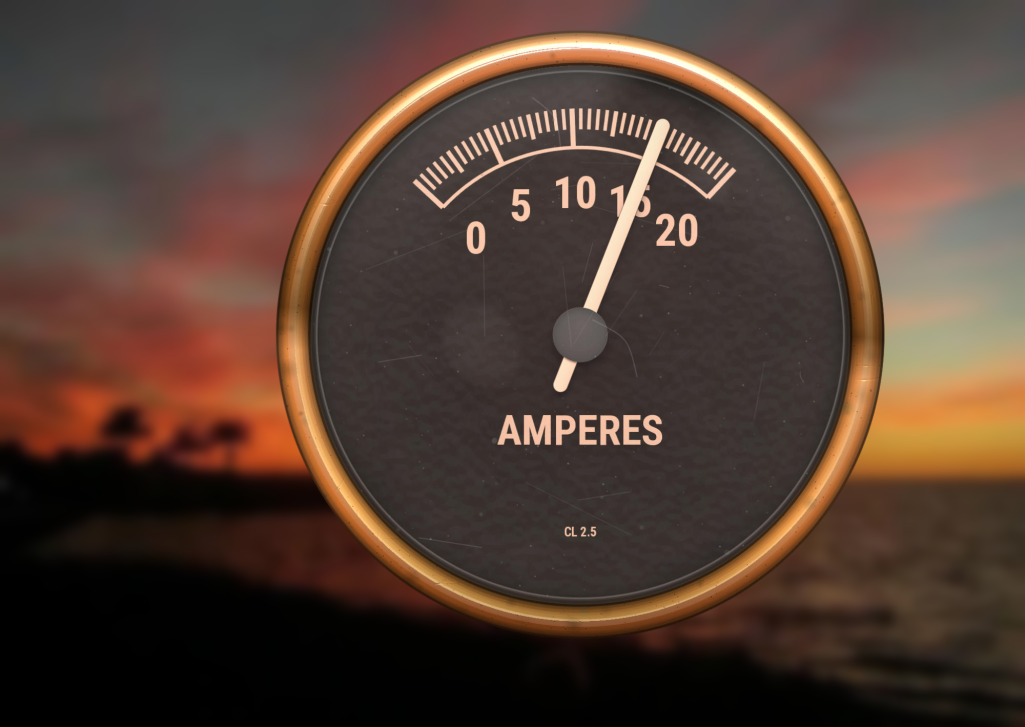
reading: {"value": 15.25, "unit": "A"}
